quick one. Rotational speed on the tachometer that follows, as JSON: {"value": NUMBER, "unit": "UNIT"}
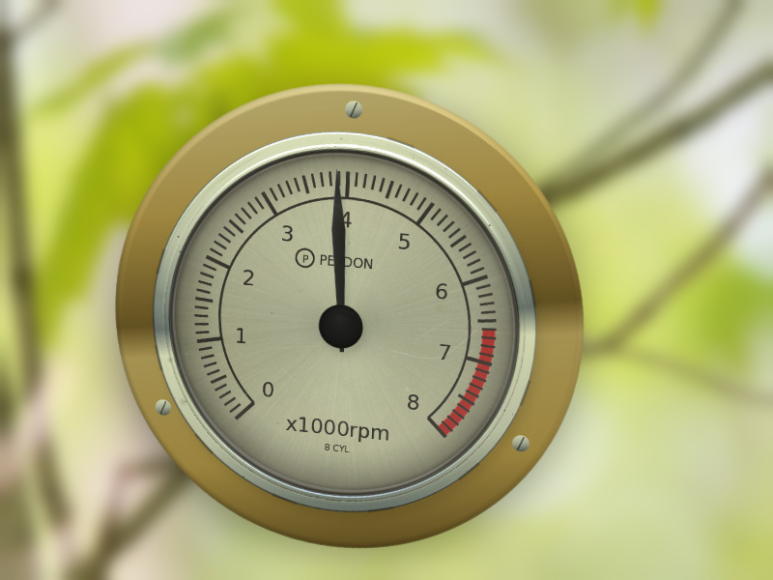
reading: {"value": 3900, "unit": "rpm"}
